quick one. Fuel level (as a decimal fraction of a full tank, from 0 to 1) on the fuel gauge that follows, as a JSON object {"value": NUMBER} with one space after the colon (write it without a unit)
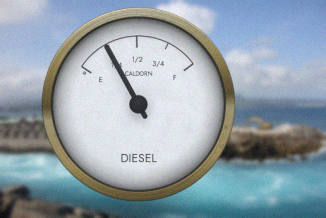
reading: {"value": 0.25}
